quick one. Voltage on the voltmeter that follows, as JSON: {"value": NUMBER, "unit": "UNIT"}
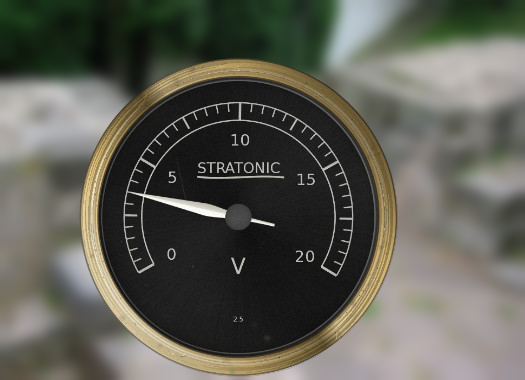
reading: {"value": 3.5, "unit": "V"}
